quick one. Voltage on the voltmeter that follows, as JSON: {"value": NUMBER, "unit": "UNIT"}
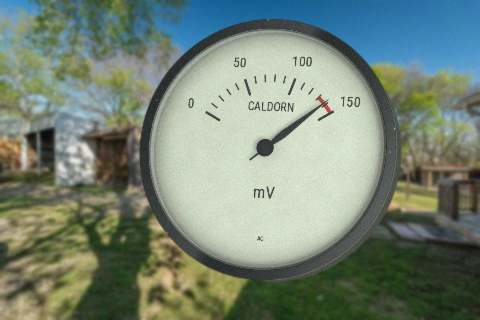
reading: {"value": 140, "unit": "mV"}
